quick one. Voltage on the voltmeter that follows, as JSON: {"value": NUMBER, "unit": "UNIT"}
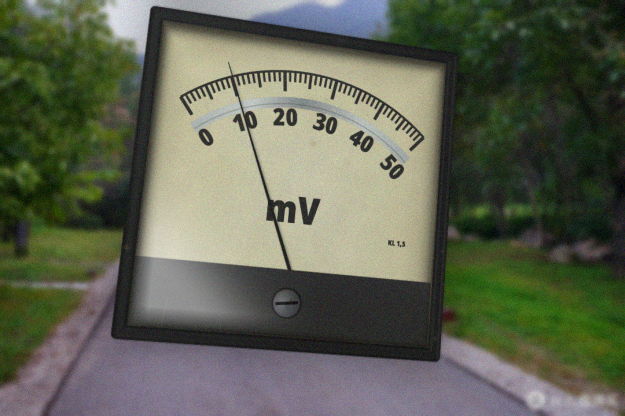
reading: {"value": 10, "unit": "mV"}
